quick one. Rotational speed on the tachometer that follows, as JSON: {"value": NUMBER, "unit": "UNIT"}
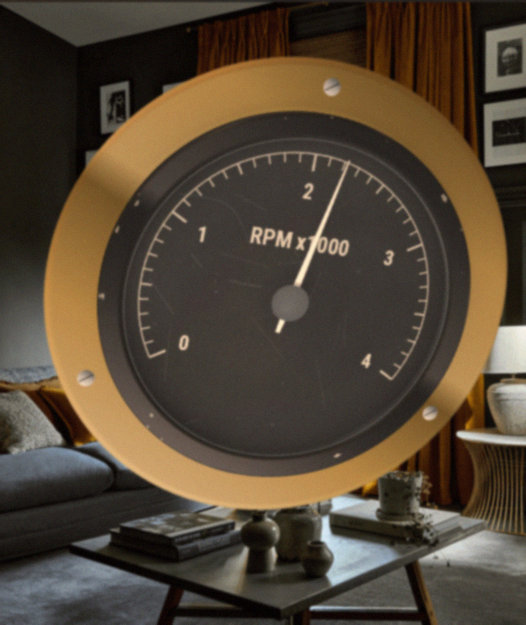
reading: {"value": 2200, "unit": "rpm"}
